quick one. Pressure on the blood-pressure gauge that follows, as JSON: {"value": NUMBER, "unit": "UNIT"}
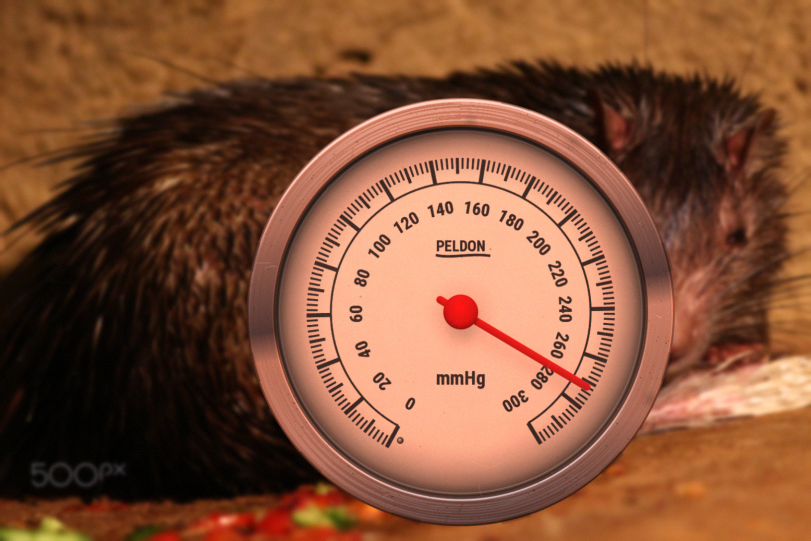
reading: {"value": 272, "unit": "mmHg"}
